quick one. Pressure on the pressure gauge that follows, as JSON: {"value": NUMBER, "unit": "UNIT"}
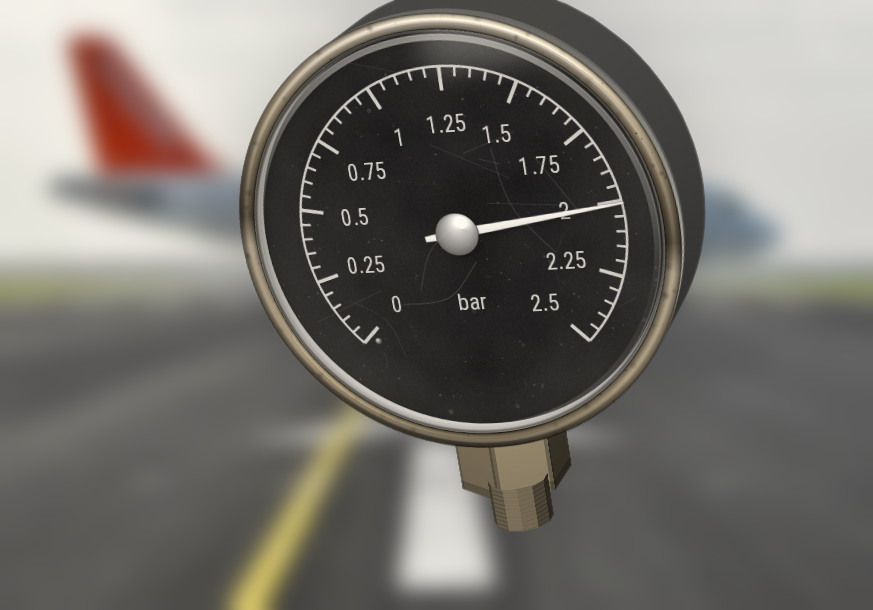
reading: {"value": 2, "unit": "bar"}
